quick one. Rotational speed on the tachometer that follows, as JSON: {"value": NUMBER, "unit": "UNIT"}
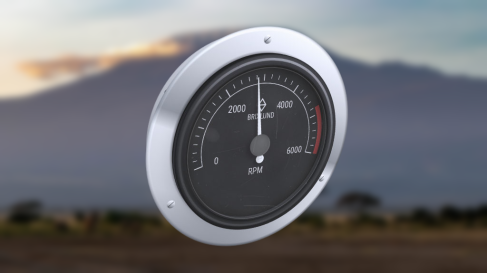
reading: {"value": 2800, "unit": "rpm"}
